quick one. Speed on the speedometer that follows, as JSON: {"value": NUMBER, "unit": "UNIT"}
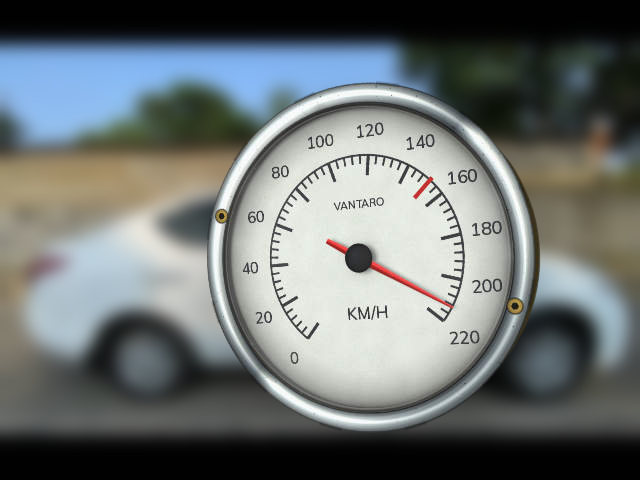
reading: {"value": 212, "unit": "km/h"}
